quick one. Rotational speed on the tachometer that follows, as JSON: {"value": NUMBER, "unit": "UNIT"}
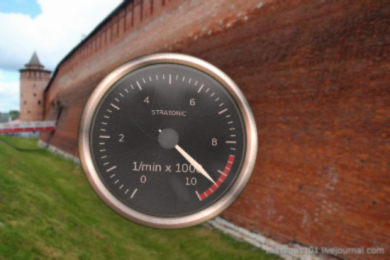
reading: {"value": 9400, "unit": "rpm"}
